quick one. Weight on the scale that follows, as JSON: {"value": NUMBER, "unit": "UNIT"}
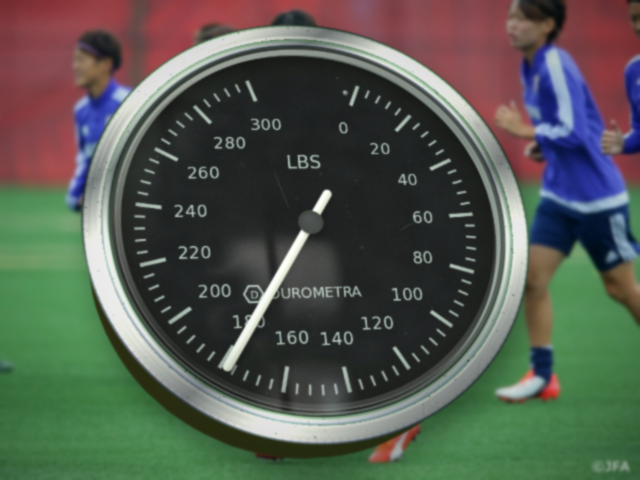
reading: {"value": 178, "unit": "lb"}
